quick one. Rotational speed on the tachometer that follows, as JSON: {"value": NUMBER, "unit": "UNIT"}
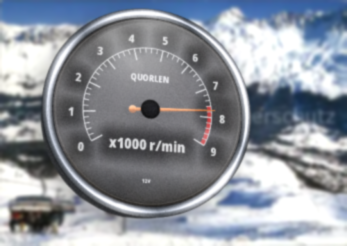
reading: {"value": 7800, "unit": "rpm"}
